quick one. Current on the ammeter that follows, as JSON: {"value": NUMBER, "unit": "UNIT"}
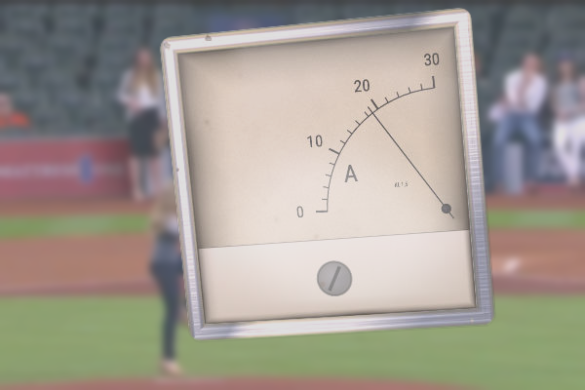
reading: {"value": 19, "unit": "A"}
